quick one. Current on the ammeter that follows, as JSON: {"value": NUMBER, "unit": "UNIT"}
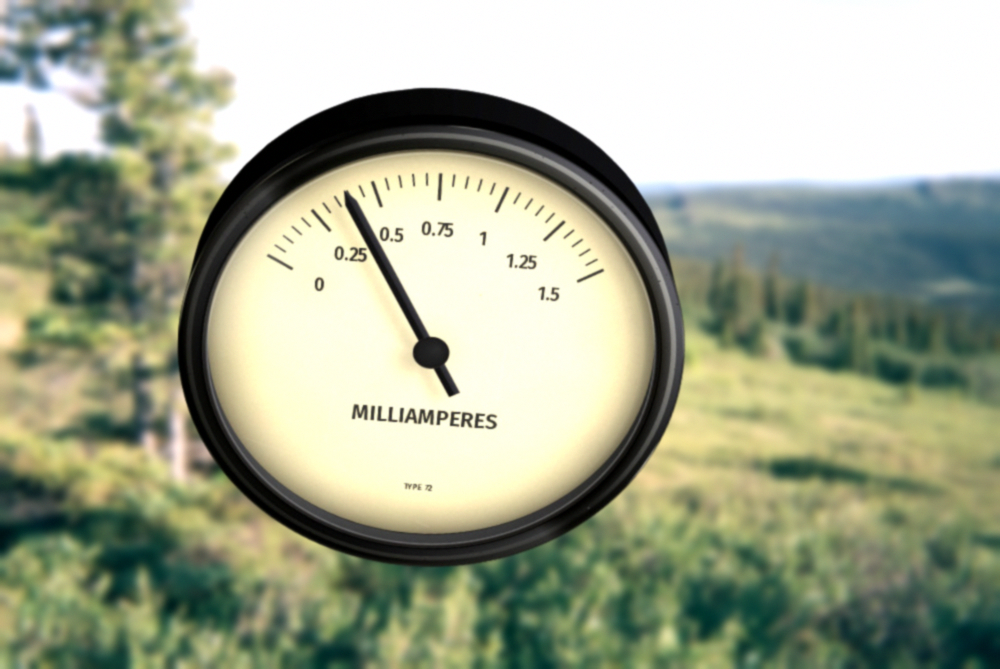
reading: {"value": 0.4, "unit": "mA"}
